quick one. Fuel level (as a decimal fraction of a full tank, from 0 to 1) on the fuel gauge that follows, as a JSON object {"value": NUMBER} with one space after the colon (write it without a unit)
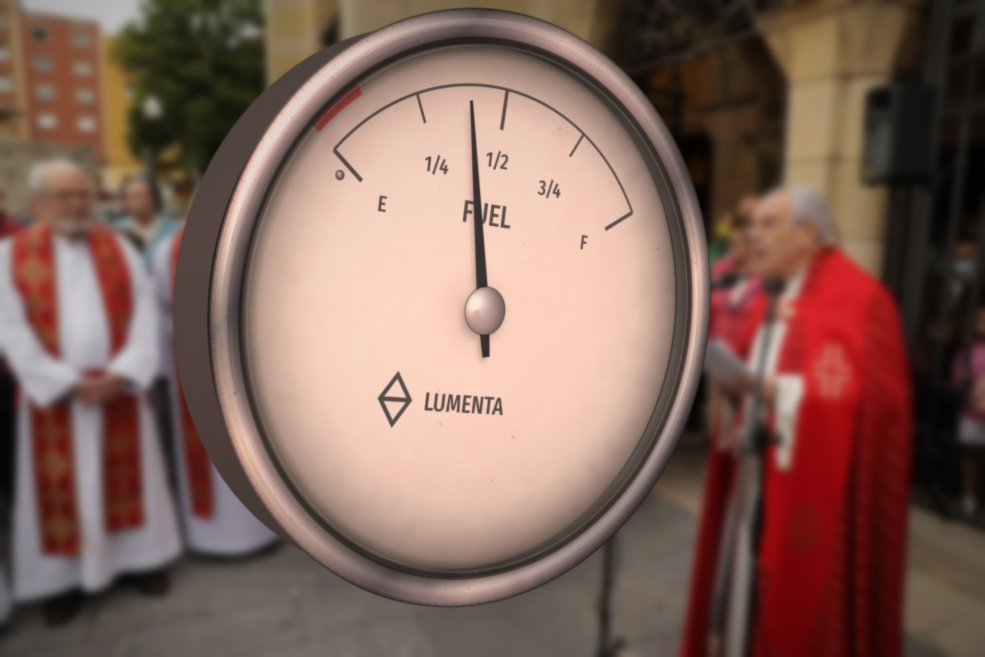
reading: {"value": 0.375}
